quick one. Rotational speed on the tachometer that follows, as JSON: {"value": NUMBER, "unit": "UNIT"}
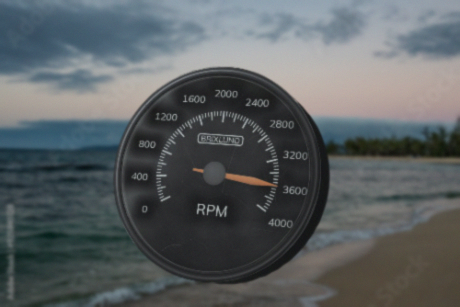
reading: {"value": 3600, "unit": "rpm"}
